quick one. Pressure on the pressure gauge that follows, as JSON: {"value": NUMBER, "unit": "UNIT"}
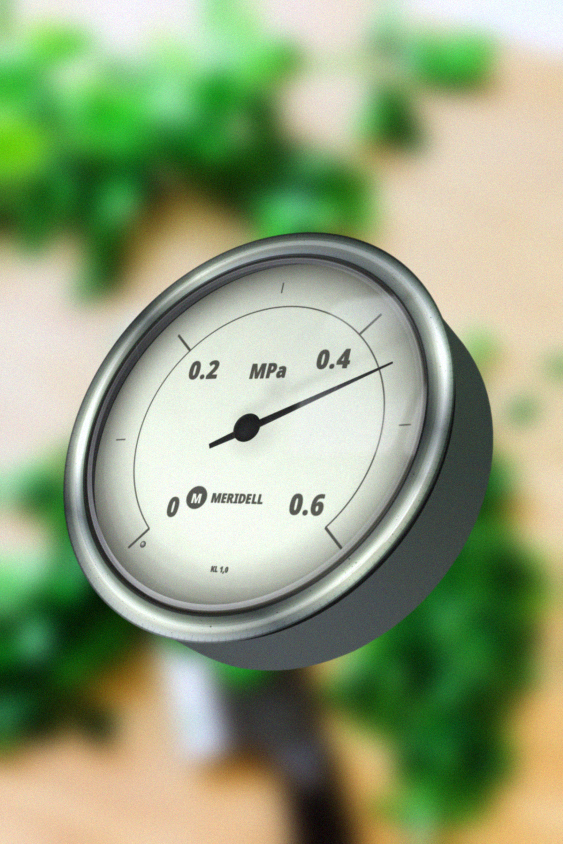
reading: {"value": 0.45, "unit": "MPa"}
